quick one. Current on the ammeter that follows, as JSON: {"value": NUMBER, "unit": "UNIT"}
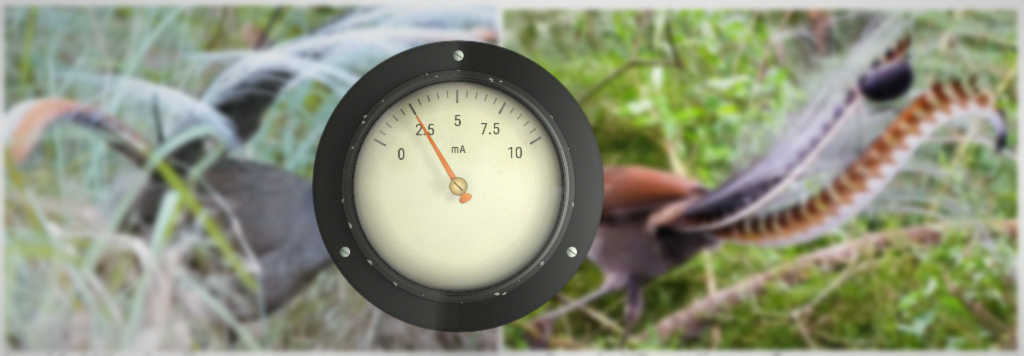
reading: {"value": 2.5, "unit": "mA"}
